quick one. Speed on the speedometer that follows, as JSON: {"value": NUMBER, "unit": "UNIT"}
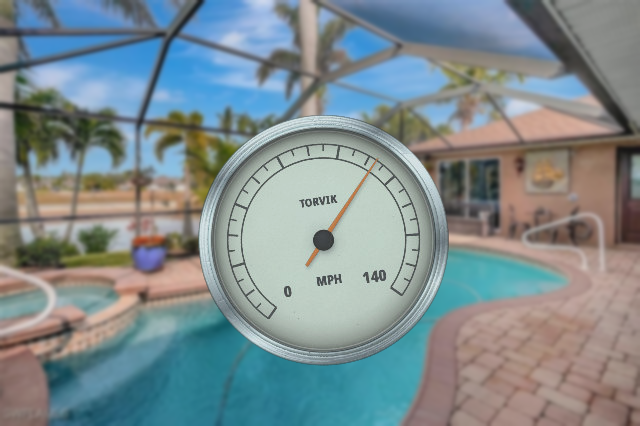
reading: {"value": 92.5, "unit": "mph"}
